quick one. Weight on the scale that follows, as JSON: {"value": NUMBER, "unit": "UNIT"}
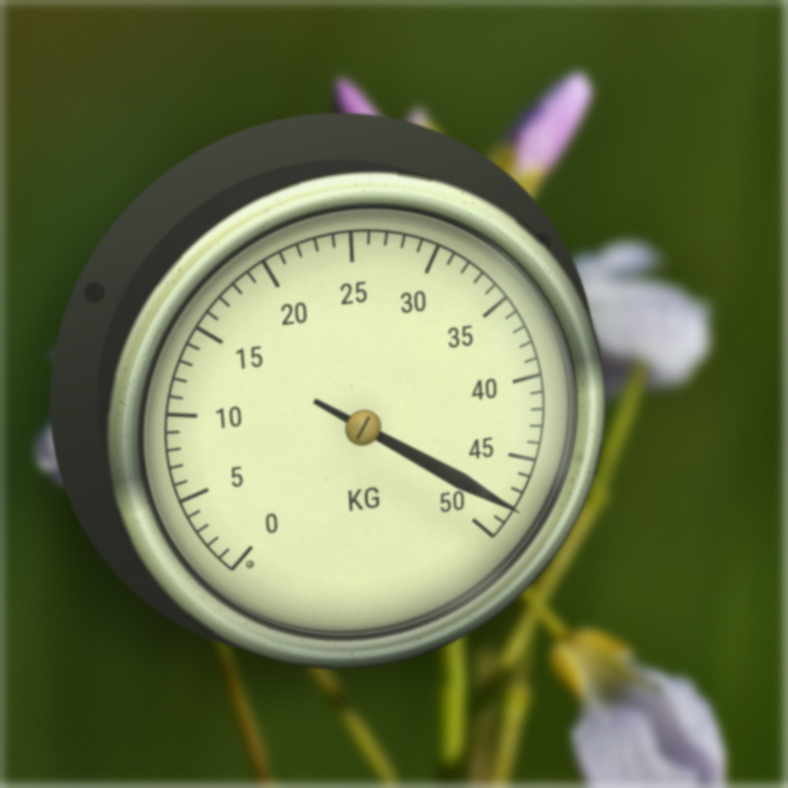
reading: {"value": 48, "unit": "kg"}
